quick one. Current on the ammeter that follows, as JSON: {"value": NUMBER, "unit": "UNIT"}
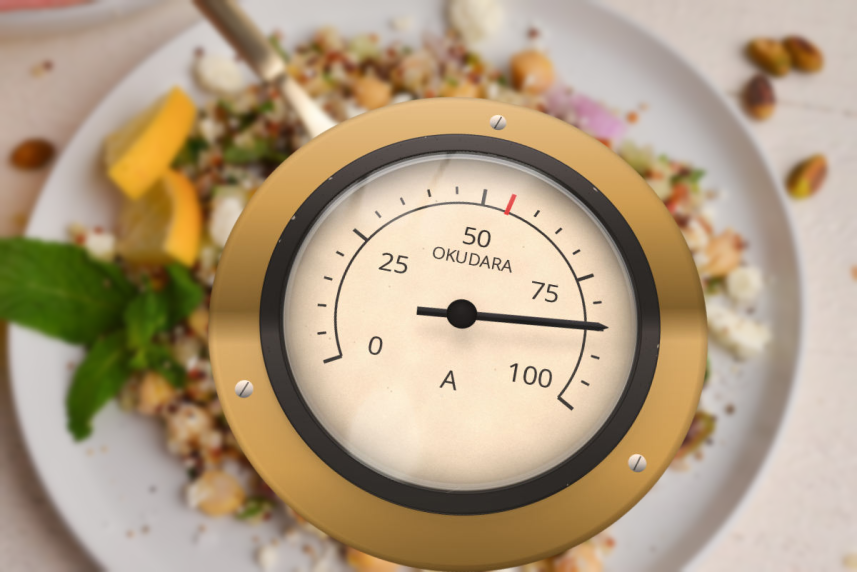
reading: {"value": 85, "unit": "A"}
